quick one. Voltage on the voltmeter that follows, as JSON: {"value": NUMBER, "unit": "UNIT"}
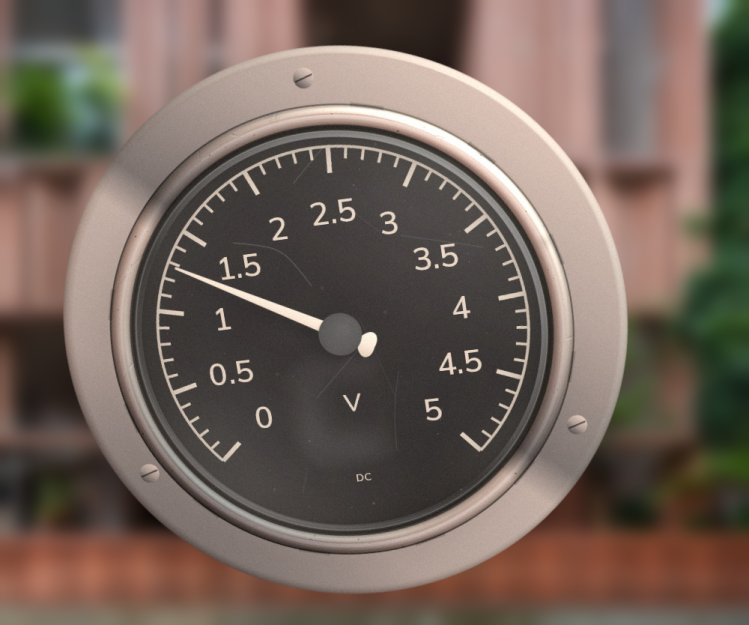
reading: {"value": 1.3, "unit": "V"}
